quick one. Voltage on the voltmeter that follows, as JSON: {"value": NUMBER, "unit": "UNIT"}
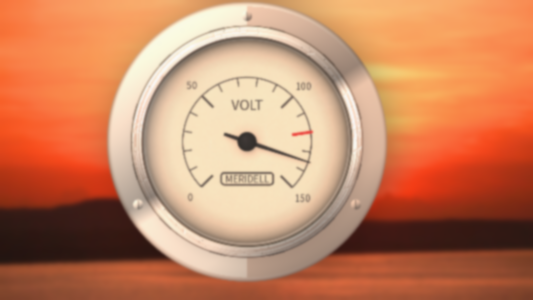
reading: {"value": 135, "unit": "V"}
